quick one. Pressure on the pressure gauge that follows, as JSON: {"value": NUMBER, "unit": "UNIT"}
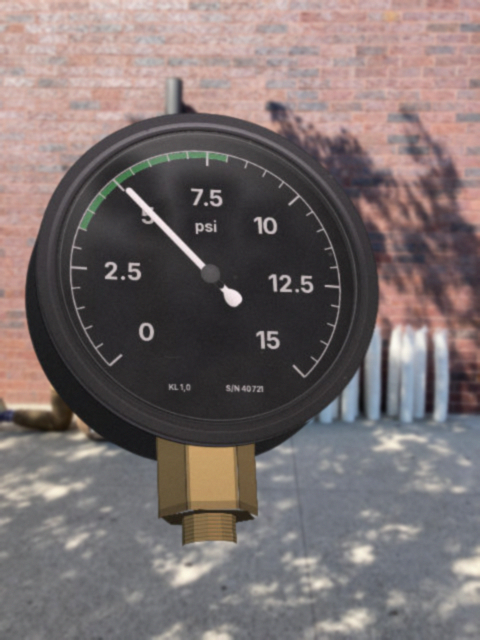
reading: {"value": 5, "unit": "psi"}
